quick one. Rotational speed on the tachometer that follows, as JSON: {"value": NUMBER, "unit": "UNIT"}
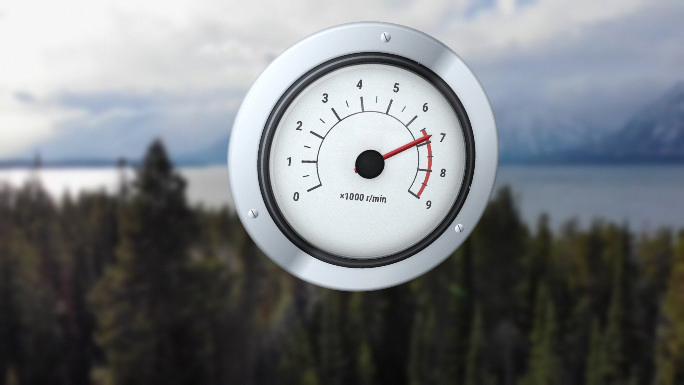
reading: {"value": 6750, "unit": "rpm"}
